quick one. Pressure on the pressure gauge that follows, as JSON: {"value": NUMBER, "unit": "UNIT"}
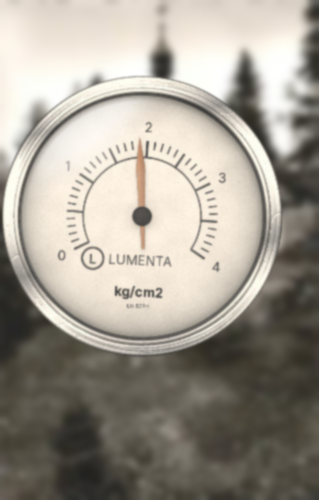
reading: {"value": 1.9, "unit": "kg/cm²"}
